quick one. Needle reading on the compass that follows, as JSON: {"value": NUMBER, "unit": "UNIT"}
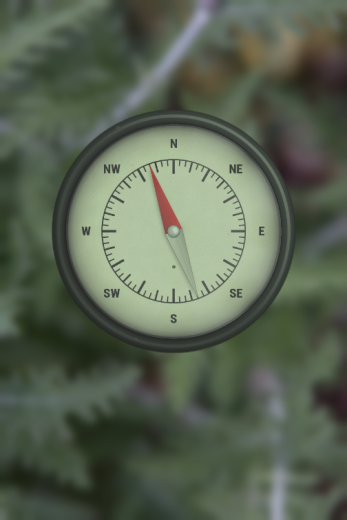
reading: {"value": 340, "unit": "°"}
